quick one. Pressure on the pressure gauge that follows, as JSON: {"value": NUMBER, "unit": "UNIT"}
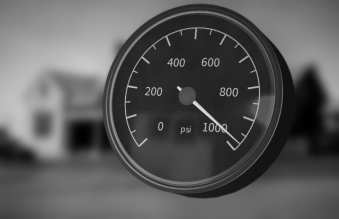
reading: {"value": 975, "unit": "psi"}
